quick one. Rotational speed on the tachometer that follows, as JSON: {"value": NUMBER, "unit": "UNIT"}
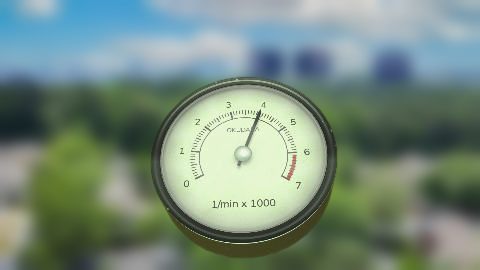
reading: {"value": 4000, "unit": "rpm"}
